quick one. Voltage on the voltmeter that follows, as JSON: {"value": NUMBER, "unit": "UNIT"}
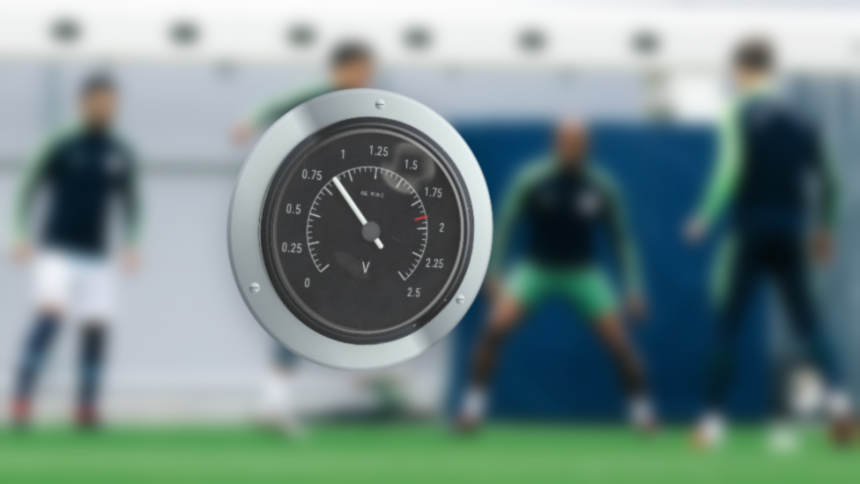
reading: {"value": 0.85, "unit": "V"}
